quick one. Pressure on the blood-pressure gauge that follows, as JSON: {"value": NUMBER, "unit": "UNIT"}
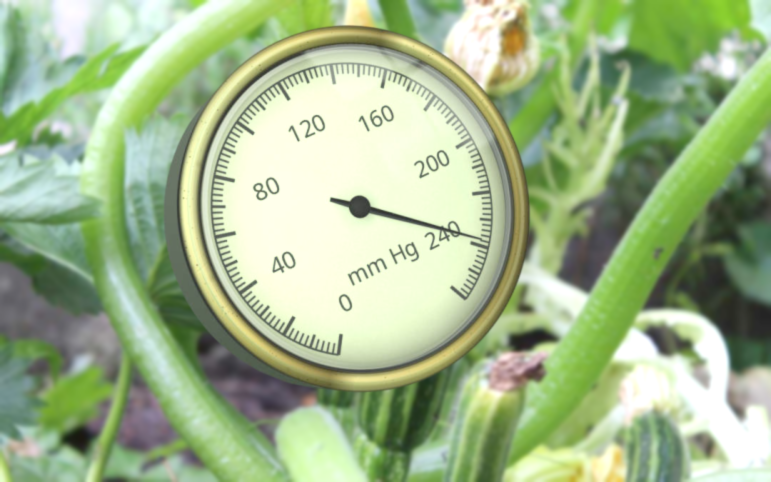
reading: {"value": 238, "unit": "mmHg"}
